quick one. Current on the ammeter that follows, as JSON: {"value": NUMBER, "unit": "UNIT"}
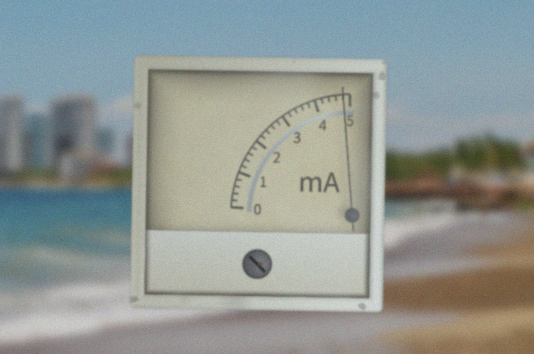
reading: {"value": 4.8, "unit": "mA"}
